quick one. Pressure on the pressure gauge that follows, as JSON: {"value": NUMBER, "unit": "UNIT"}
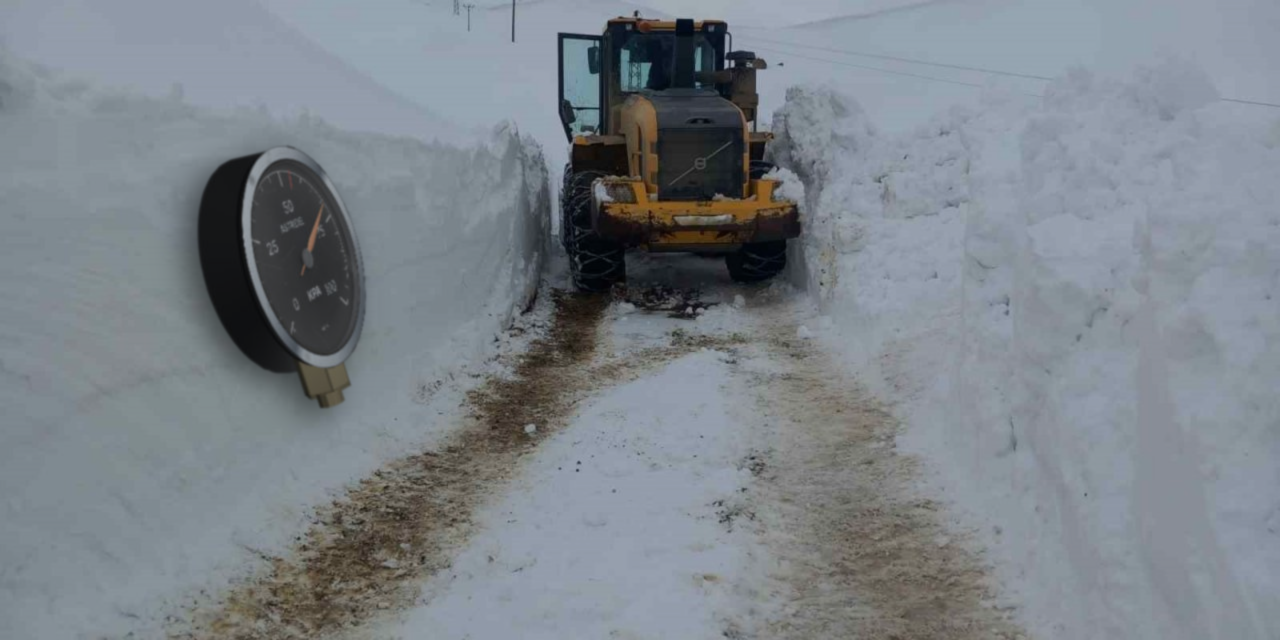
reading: {"value": 70, "unit": "kPa"}
